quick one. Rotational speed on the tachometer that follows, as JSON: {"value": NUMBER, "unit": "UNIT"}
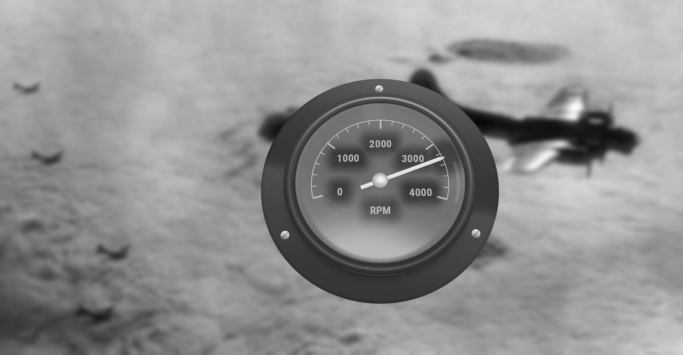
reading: {"value": 3300, "unit": "rpm"}
